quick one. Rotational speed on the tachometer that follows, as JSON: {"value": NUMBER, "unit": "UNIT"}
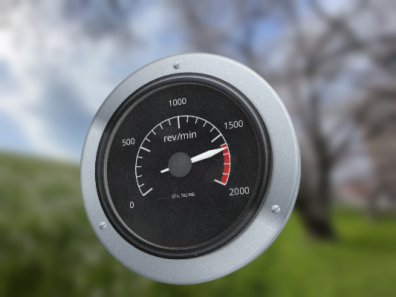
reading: {"value": 1650, "unit": "rpm"}
